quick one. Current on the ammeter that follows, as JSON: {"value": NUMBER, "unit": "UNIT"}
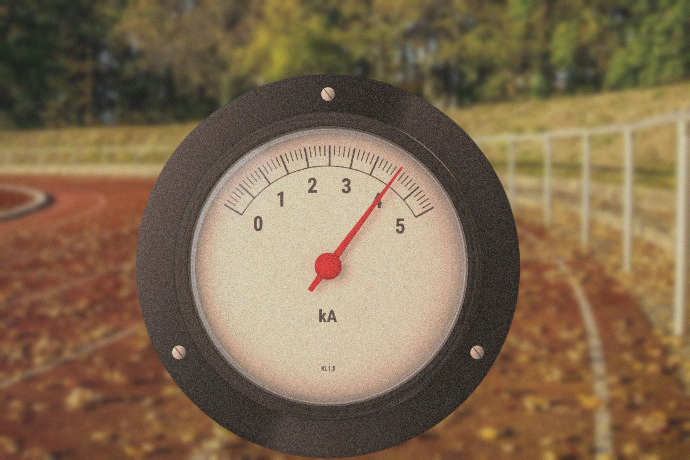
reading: {"value": 4, "unit": "kA"}
